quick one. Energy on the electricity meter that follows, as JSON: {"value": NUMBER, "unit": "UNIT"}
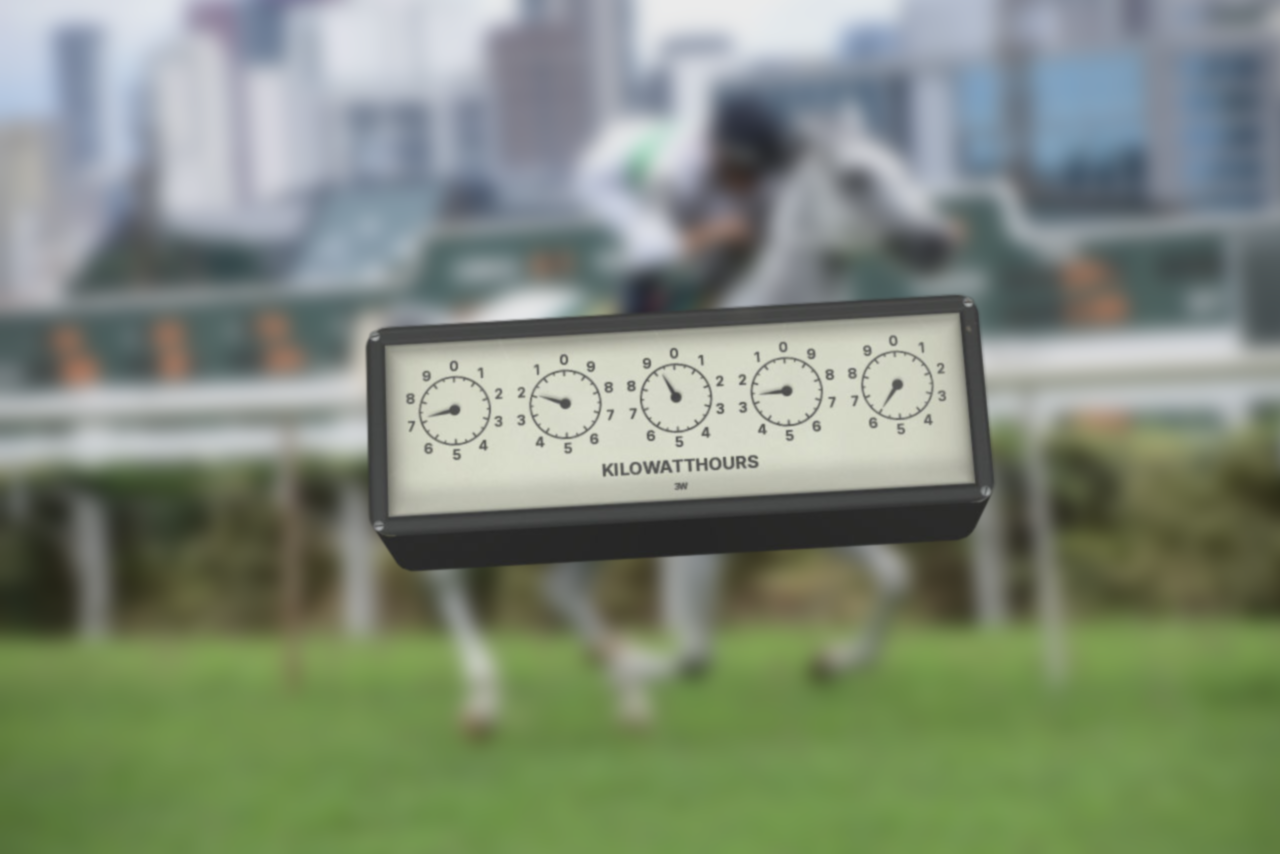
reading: {"value": 71926, "unit": "kWh"}
